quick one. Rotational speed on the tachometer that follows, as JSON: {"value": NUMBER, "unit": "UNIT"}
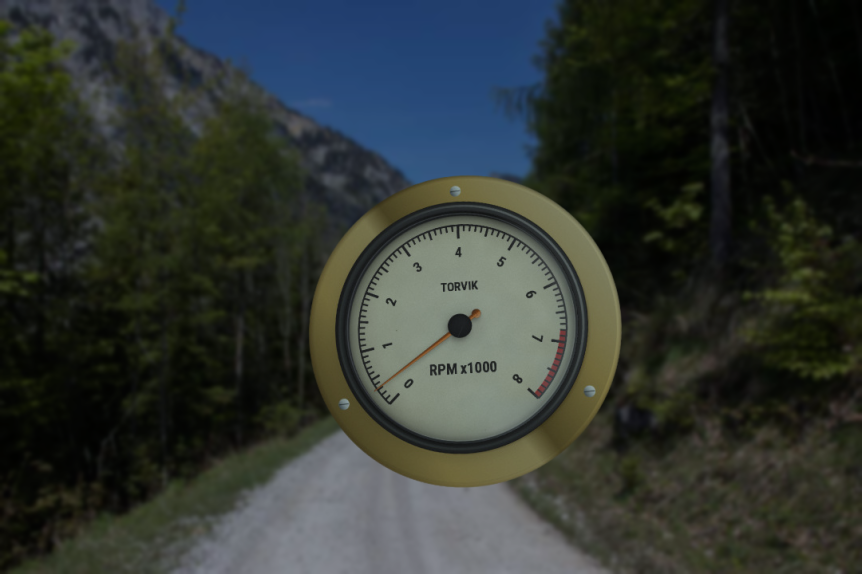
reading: {"value": 300, "unit": "rpm"}
